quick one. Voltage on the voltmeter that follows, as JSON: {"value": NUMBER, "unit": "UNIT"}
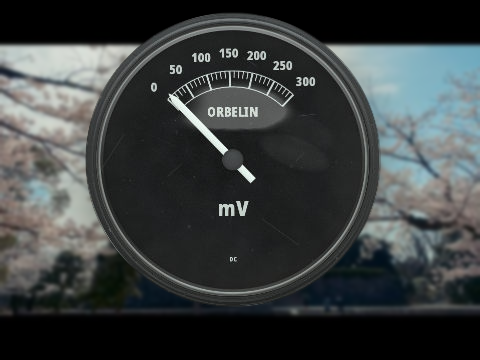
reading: {"value": 10, "unit": "mV"}
